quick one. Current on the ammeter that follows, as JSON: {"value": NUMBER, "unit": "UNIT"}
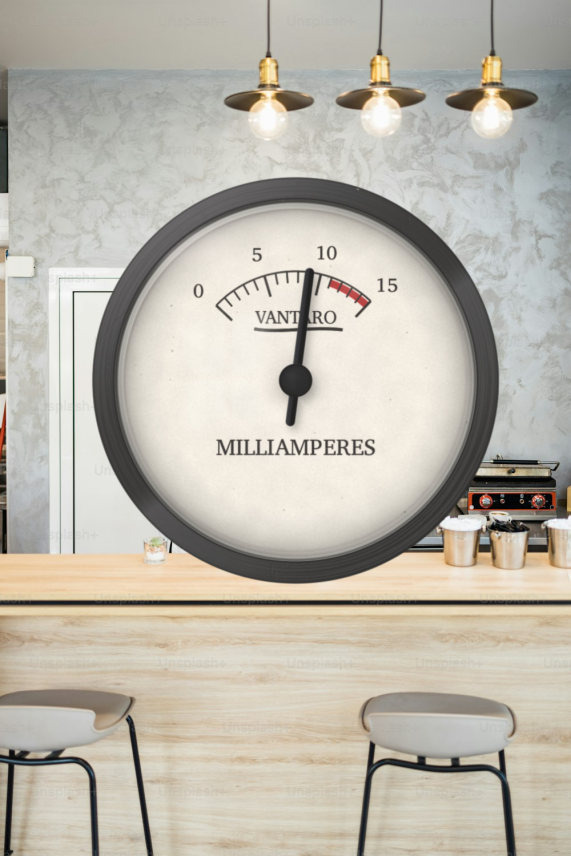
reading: {"value": 9, "unit": "mA"}
